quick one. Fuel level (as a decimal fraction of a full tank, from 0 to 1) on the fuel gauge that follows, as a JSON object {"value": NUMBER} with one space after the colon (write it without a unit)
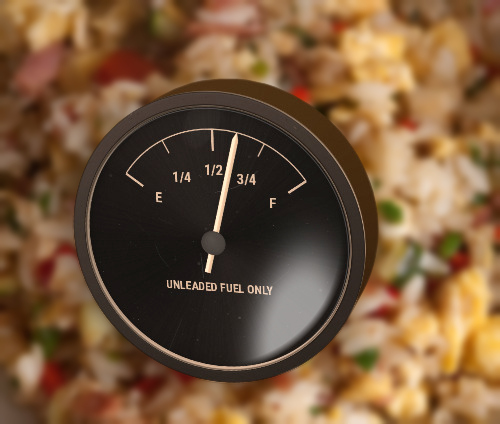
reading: {"value": 0.625}
